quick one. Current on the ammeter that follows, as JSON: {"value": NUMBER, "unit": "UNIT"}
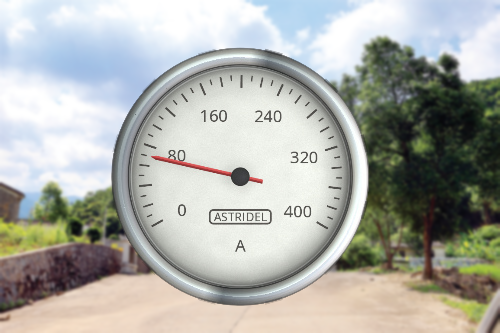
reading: {"value": 70, "unit": "A"}
